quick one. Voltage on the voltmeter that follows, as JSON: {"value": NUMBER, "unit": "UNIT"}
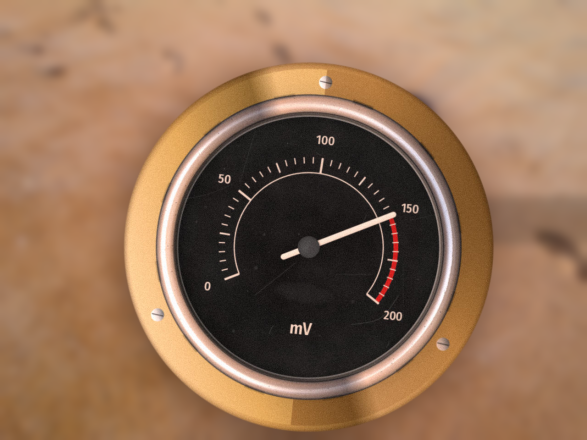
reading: {"value": 150, "unit": "mV"}
